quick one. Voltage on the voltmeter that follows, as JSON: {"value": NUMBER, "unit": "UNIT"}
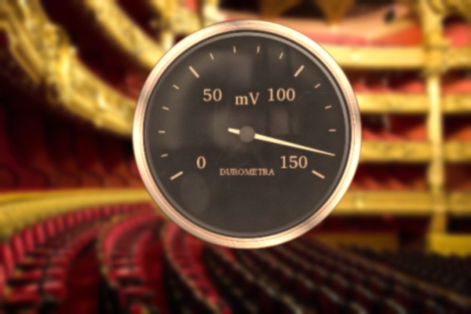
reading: {"value": 140, "unit": "mV"}
